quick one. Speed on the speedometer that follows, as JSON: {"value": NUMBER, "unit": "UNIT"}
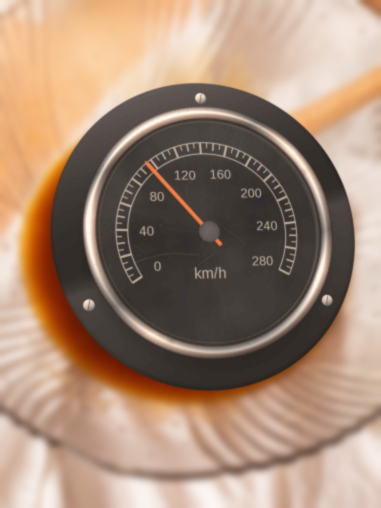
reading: {"value": 95, "unit": "km/h"}
